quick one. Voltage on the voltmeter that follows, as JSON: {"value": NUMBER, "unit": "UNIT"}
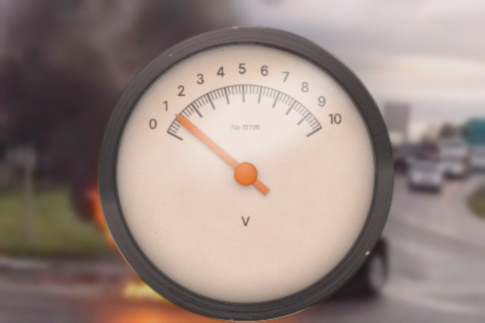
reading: {"value": 1, "unit": "V"}
